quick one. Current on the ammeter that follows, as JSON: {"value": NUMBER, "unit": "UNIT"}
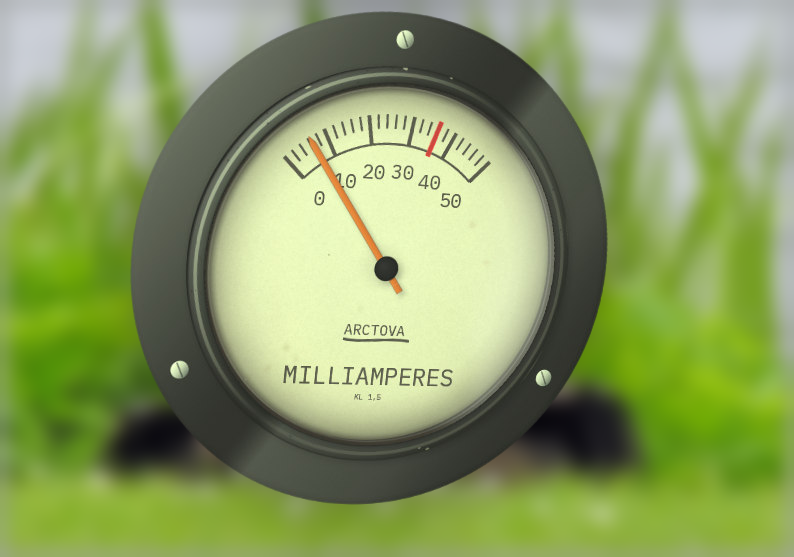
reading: {"value": 6, "unit": "mA"}
